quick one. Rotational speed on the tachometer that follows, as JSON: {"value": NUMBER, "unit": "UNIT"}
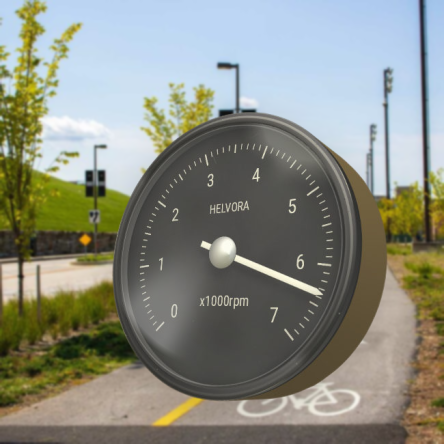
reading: {"value": 6350, "unit": "rpm"}
